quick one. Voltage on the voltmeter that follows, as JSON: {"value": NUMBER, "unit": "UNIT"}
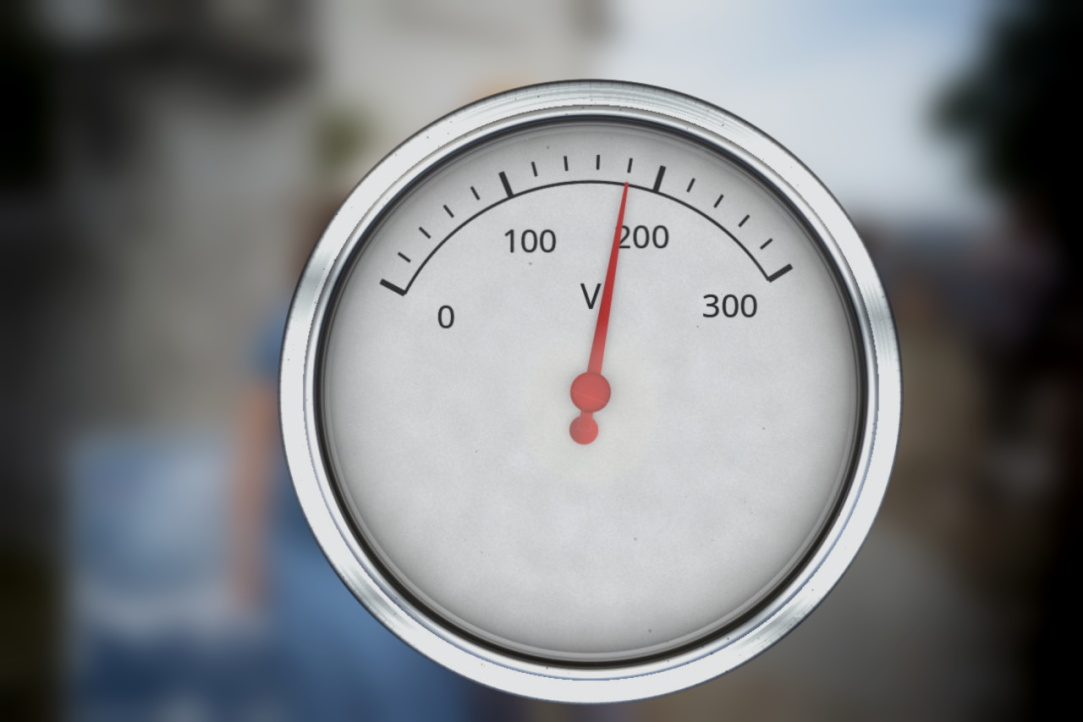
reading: {"value": 180, "unit": "V"}
